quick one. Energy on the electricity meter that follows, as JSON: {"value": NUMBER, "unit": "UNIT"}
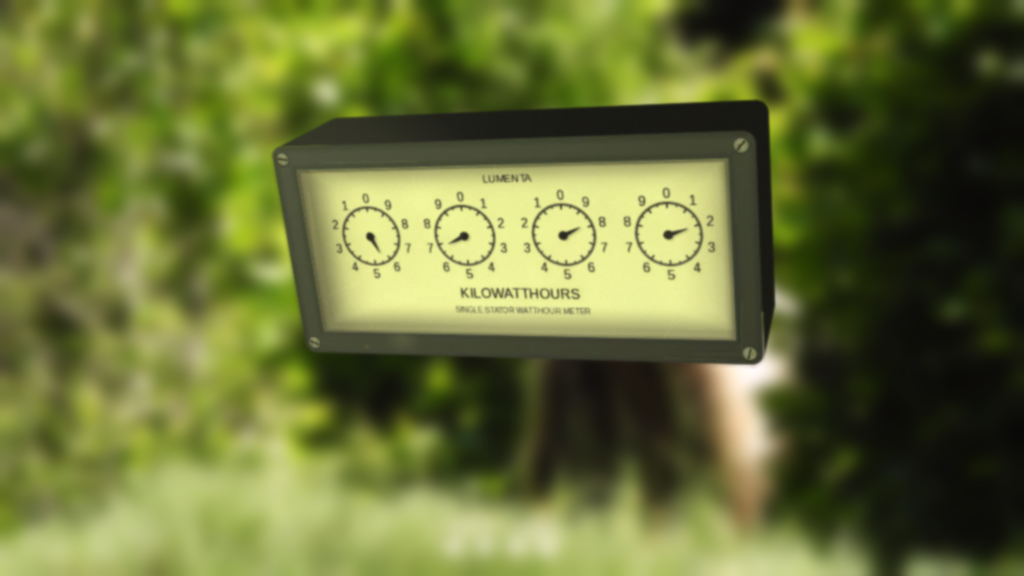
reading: {"value": 5682, "unit": "kWh"}
